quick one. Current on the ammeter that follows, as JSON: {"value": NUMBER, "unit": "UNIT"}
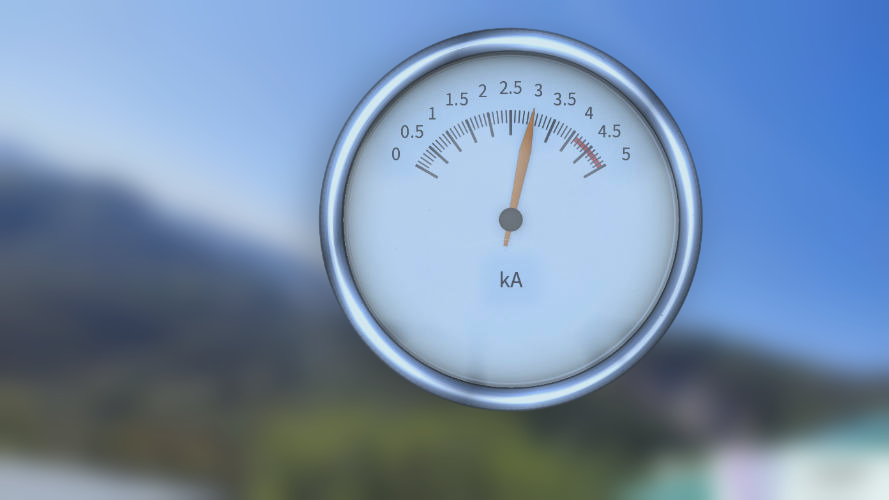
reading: {"value": 3, "unit": "kA"}
